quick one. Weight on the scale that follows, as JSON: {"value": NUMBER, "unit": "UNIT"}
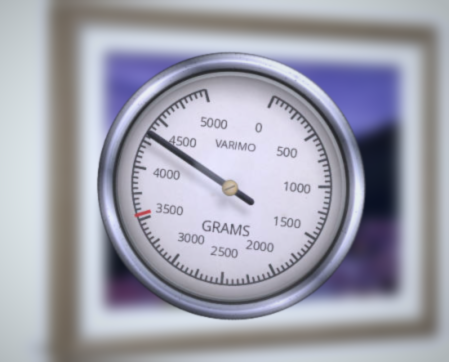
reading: {"value": 4350, "unit": "g"}
